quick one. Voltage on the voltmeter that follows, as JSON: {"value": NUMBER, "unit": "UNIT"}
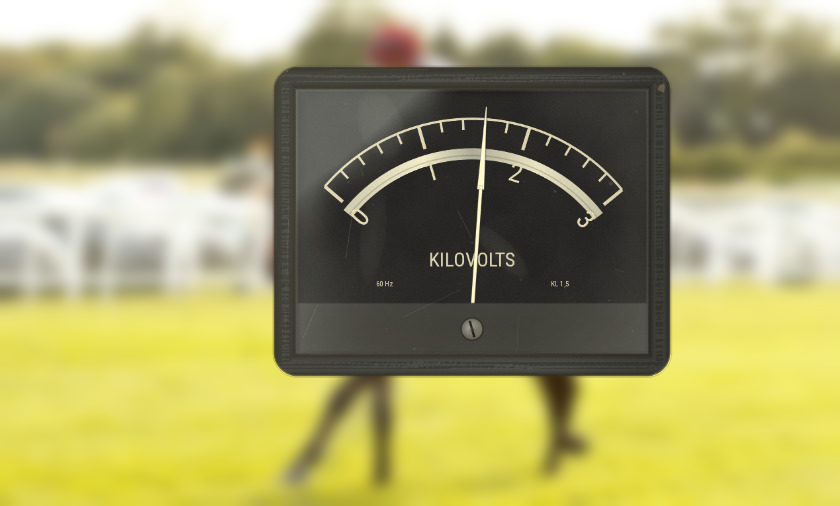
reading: {"value": 1.6, "unit": "kV"}
